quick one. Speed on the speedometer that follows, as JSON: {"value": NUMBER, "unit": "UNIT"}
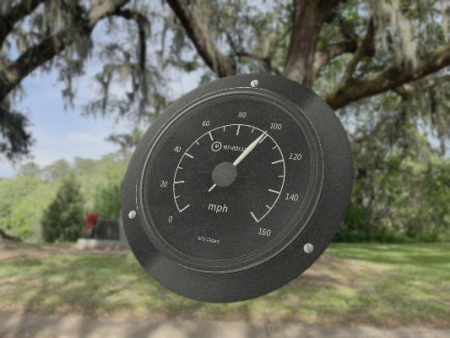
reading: {"value": 100, "unit": "mph"}
